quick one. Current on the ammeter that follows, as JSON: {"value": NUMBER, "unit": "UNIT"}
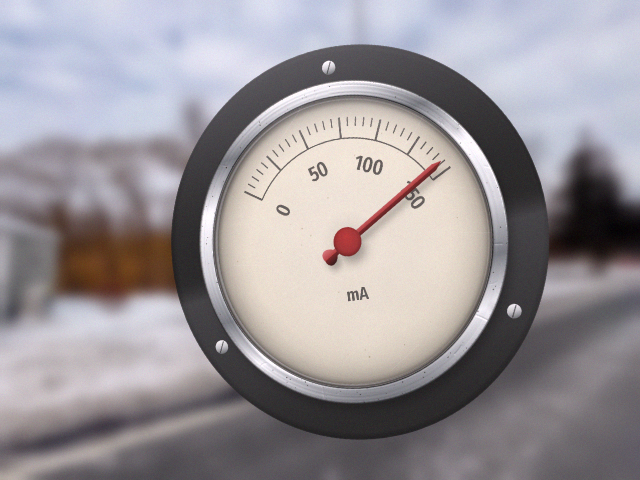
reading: {"value": 145, "unit": "mA"}
